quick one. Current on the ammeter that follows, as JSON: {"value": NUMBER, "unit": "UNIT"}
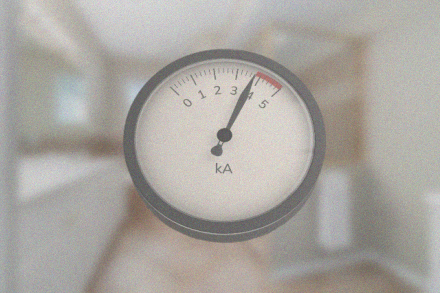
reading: {"value": 3.8, "unit": "kA"}
